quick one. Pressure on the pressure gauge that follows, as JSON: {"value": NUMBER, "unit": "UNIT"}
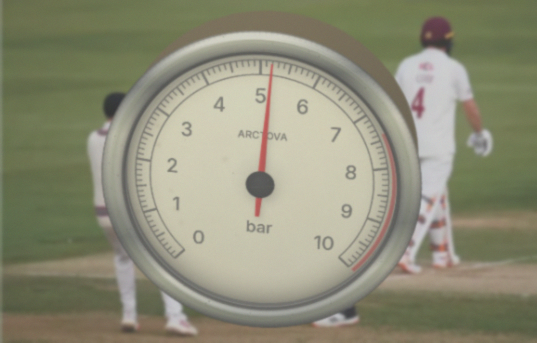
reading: {"value": 5.2, "unit": "bar"}
